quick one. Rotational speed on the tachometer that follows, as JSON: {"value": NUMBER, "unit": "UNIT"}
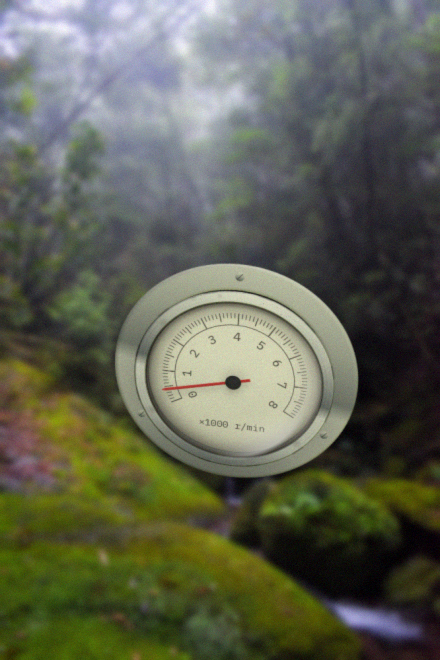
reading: {"value": 500, "unit": "rpm"}
